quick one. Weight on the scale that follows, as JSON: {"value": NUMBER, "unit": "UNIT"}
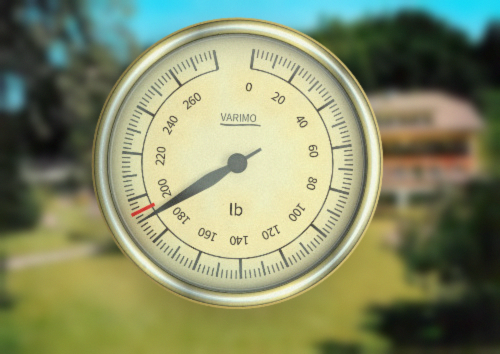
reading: {"value": 190, "unit": "lb"}
